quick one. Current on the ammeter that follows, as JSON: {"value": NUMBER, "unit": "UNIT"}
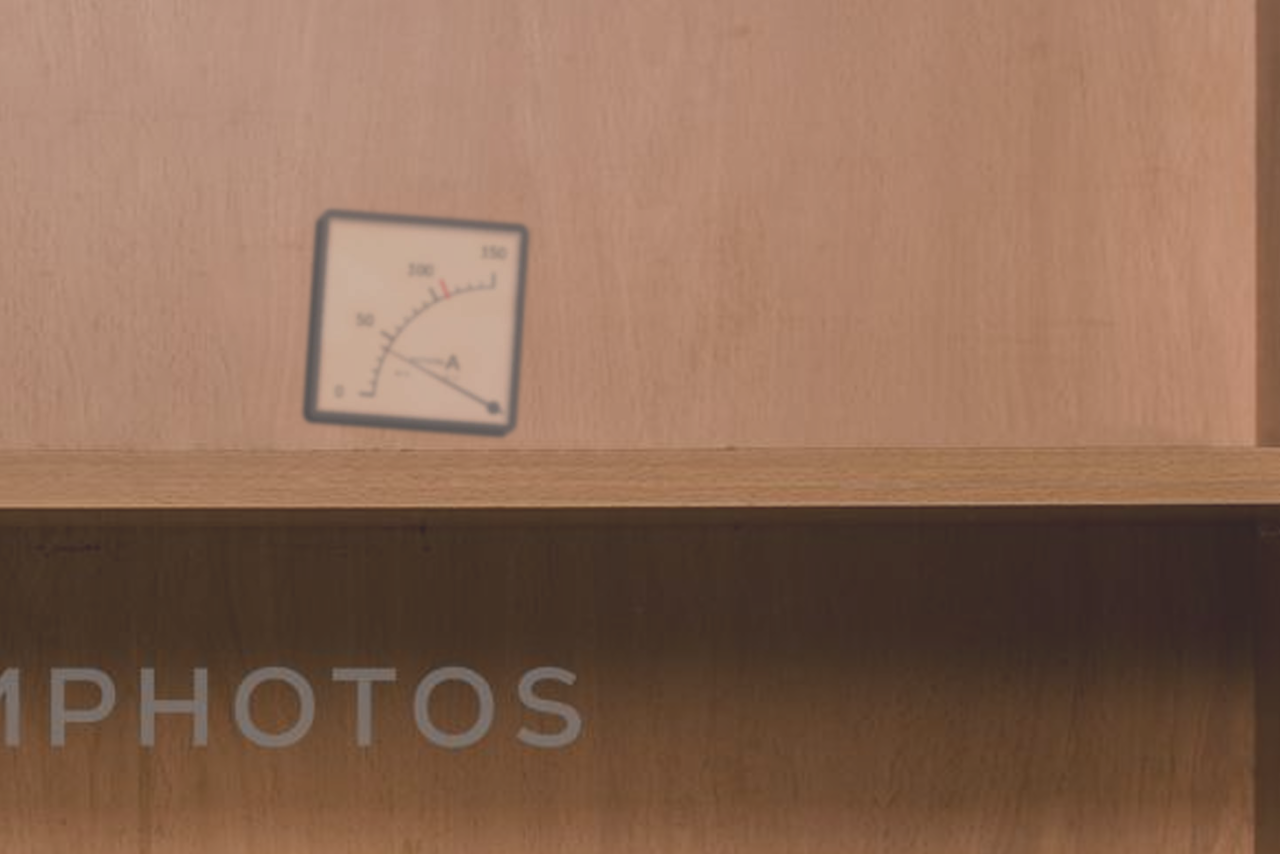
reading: {"value": 40, "unit": "A"}
